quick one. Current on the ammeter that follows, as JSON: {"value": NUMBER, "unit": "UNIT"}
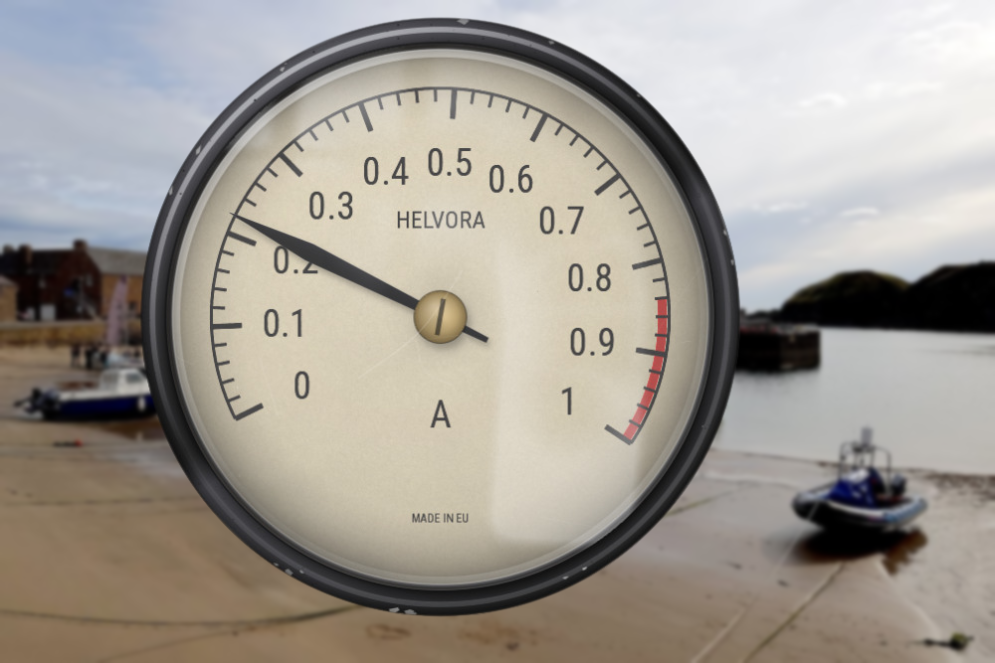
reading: {"value": 0.22, "unit": "A"}
